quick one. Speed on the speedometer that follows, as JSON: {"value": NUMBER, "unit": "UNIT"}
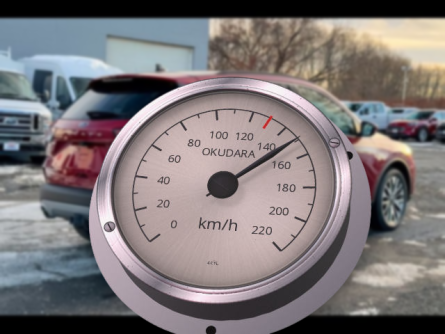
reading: {"value": 150, "unit": "km/h"}
